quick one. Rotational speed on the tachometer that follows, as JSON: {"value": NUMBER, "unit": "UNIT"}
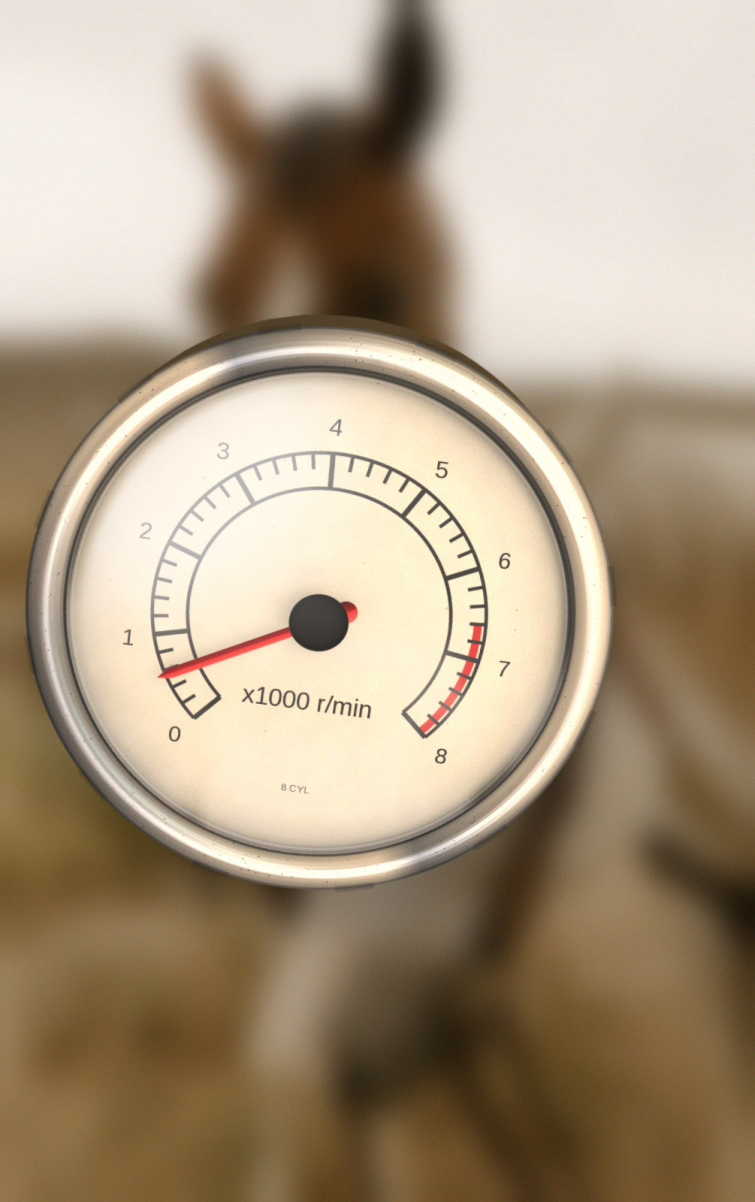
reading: {"value": 600, "unit": "rpm"}
